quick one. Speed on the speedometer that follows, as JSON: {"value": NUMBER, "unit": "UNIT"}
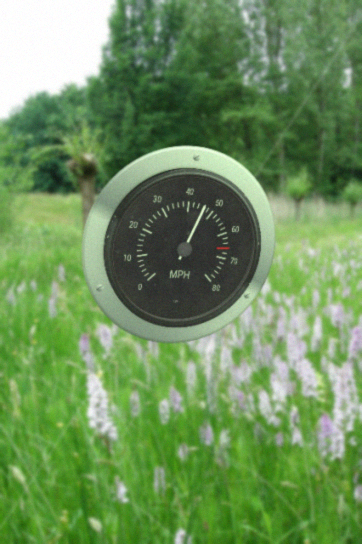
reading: {"value": 46, "unit": "mph"}
